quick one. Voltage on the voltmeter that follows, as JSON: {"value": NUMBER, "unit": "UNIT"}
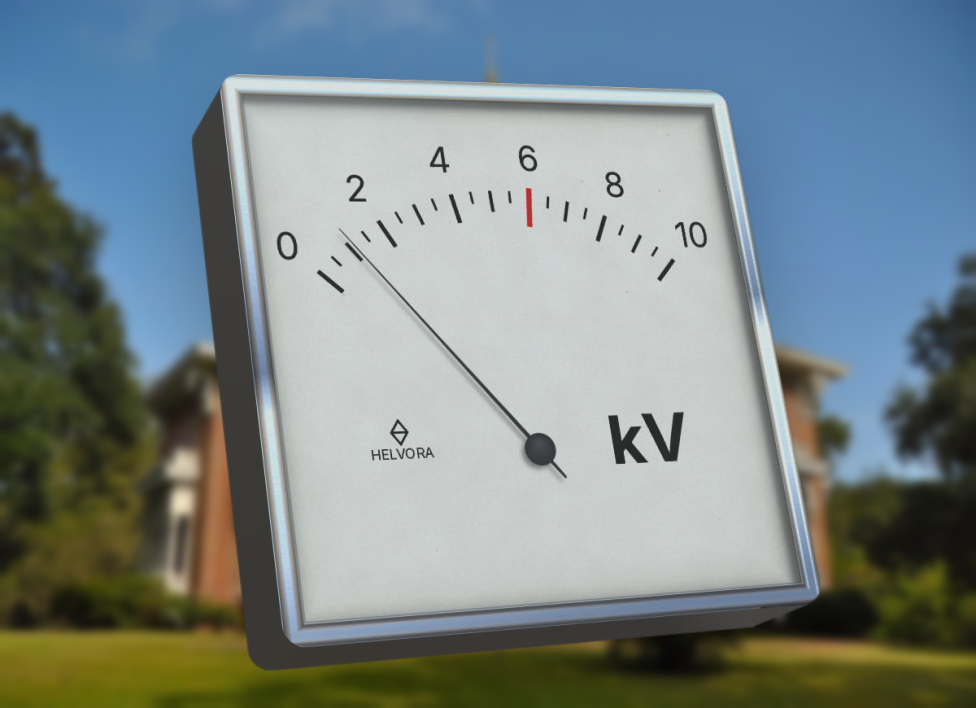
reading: {"value": 1, "unit": "kV"}
